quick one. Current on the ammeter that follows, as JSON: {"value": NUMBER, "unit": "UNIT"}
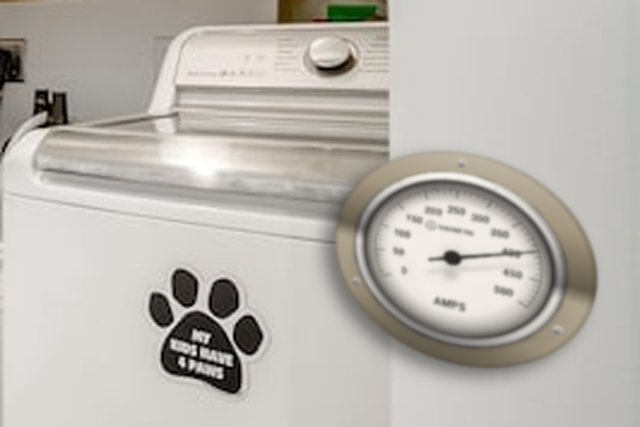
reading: {"value": 400, "unit": "A"}
